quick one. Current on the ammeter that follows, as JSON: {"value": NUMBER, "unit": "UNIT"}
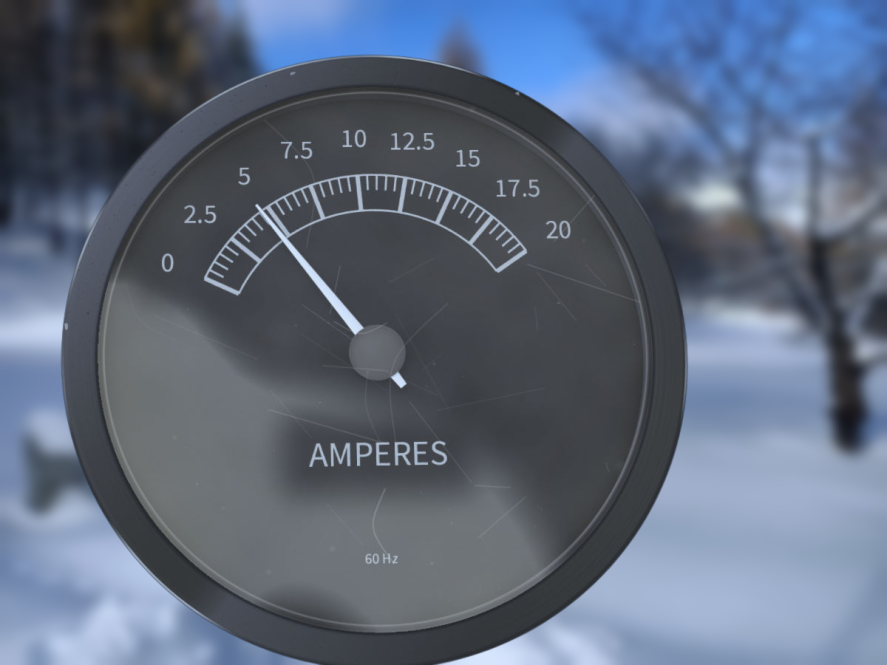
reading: {"value": 4.5, "unit": "A"}
